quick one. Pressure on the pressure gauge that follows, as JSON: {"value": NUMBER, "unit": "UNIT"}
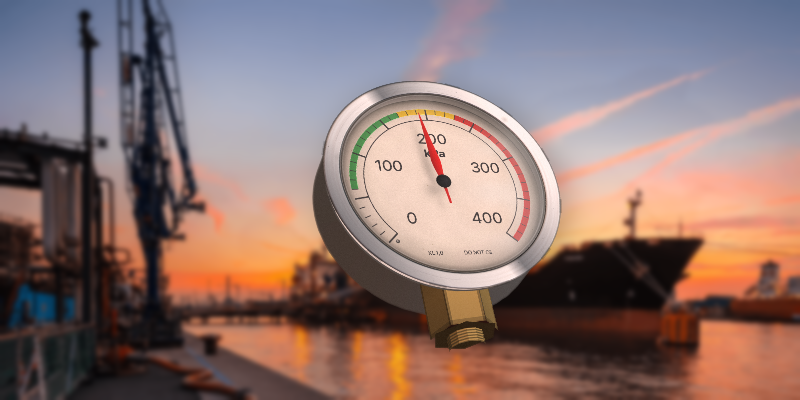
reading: {"value": 190, "unit": "kPa"}
